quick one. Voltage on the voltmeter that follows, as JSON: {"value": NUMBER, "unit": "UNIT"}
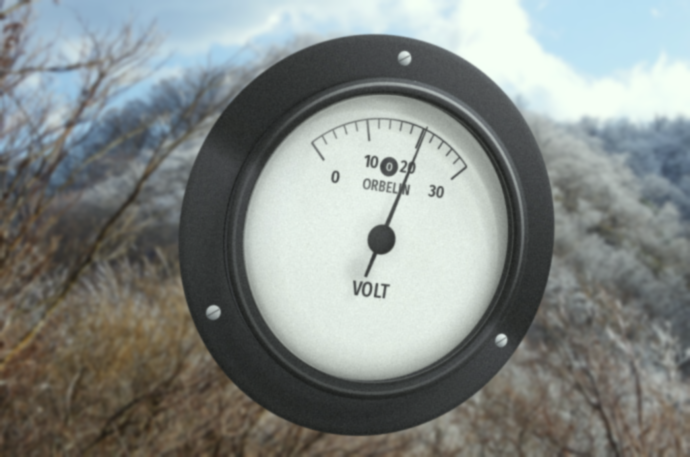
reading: {"value": 20, "unit": "V"}
